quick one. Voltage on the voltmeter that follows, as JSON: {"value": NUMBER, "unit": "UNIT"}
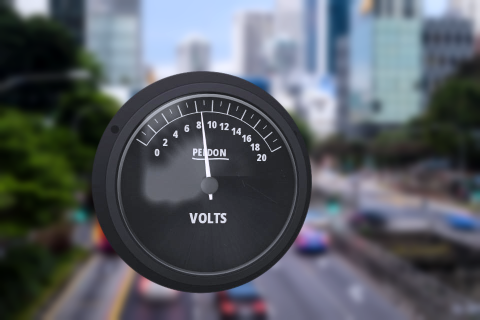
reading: {"value": 8.5, "unit": "V"}
